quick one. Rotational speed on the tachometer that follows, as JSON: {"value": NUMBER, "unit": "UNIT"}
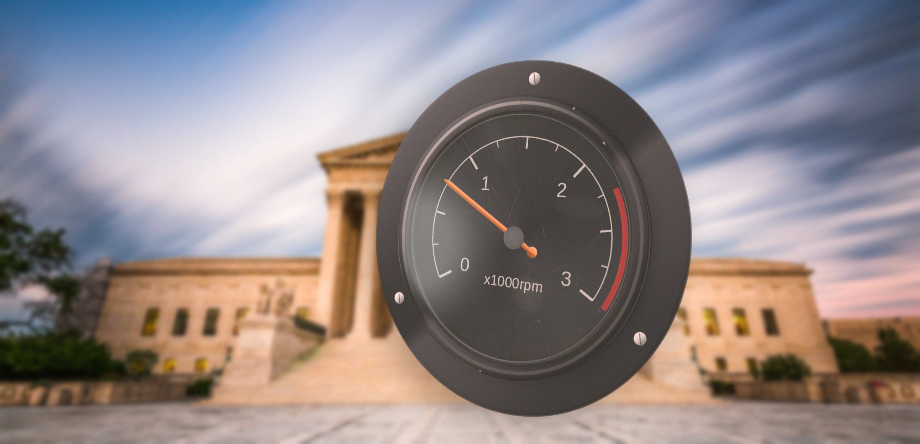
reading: {"value": 750, "unit": "rpm"}
